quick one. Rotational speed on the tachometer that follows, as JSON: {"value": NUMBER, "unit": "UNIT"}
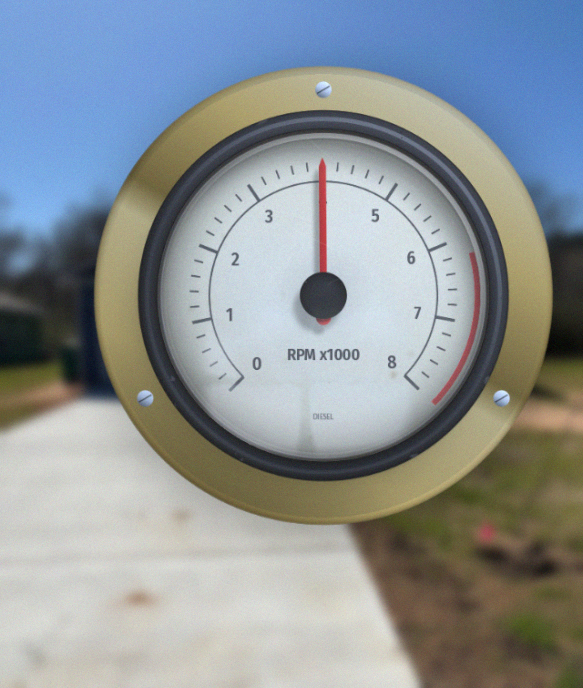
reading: {"value": 4000, "unit": "rpm"}
